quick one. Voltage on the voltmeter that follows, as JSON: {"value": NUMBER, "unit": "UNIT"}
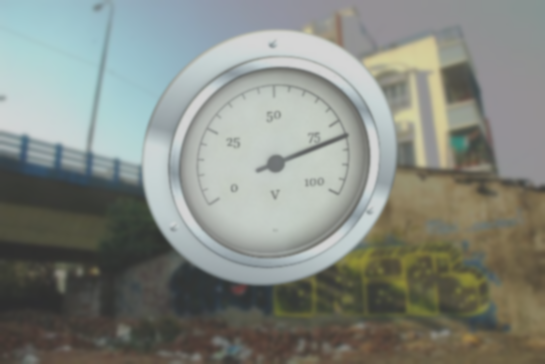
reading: {"value": 80, "unit": "V"}
